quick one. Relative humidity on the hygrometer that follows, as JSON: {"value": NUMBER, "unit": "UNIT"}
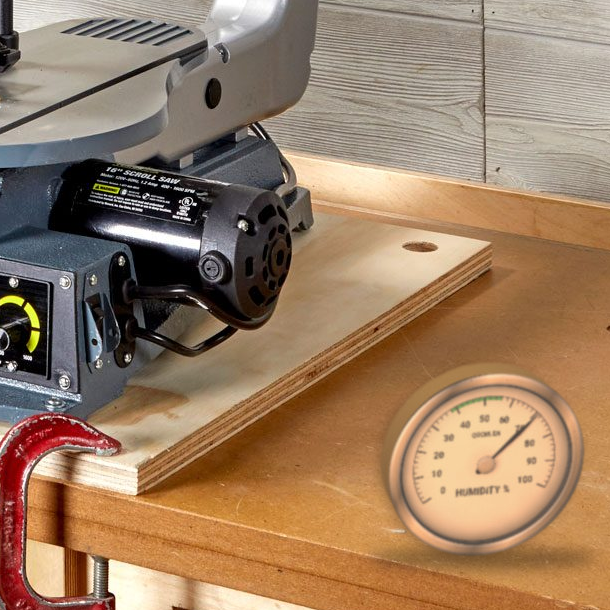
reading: {"value": 70, "unit": "%"}
